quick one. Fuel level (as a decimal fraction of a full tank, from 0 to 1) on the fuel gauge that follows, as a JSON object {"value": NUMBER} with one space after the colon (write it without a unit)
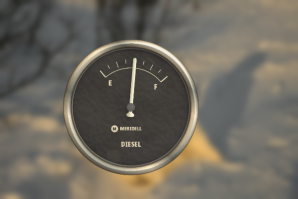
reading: {"value": 0.5}
